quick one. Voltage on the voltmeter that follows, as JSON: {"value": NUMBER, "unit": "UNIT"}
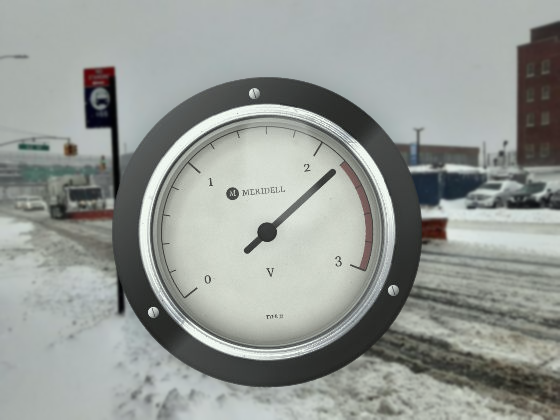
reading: {"value": 2.2, "unit": "V"}
